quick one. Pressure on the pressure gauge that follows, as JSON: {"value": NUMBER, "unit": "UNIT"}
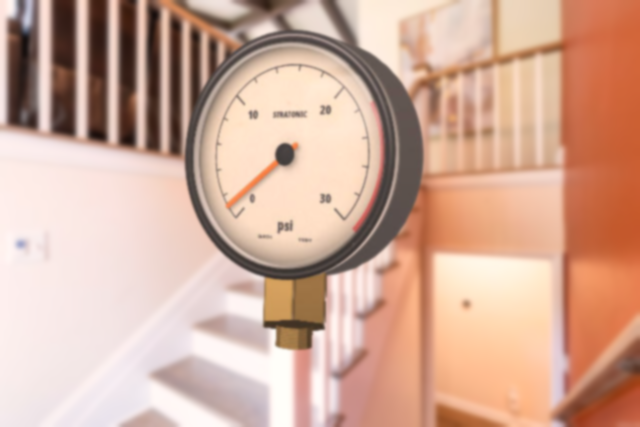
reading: {"value": 1, "unit": "psi"}
